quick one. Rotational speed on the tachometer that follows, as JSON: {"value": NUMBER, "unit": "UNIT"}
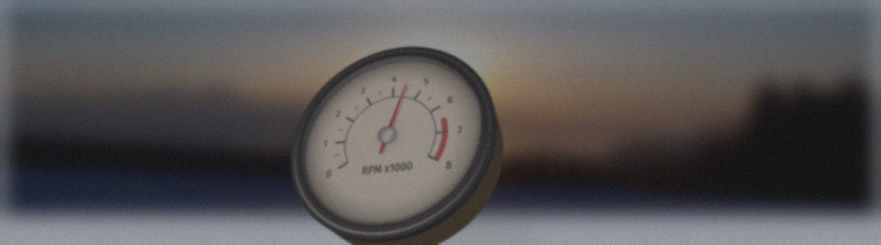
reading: {"value": 4500, "unit": "rpm"}
